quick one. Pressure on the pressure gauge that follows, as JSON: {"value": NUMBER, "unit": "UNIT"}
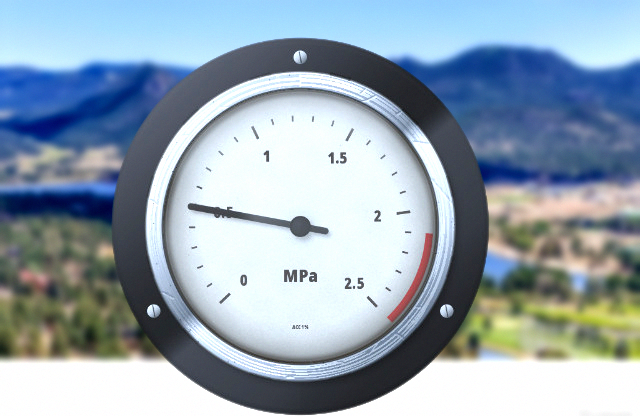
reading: {"value": 0.5, "unit": "MPa"}
